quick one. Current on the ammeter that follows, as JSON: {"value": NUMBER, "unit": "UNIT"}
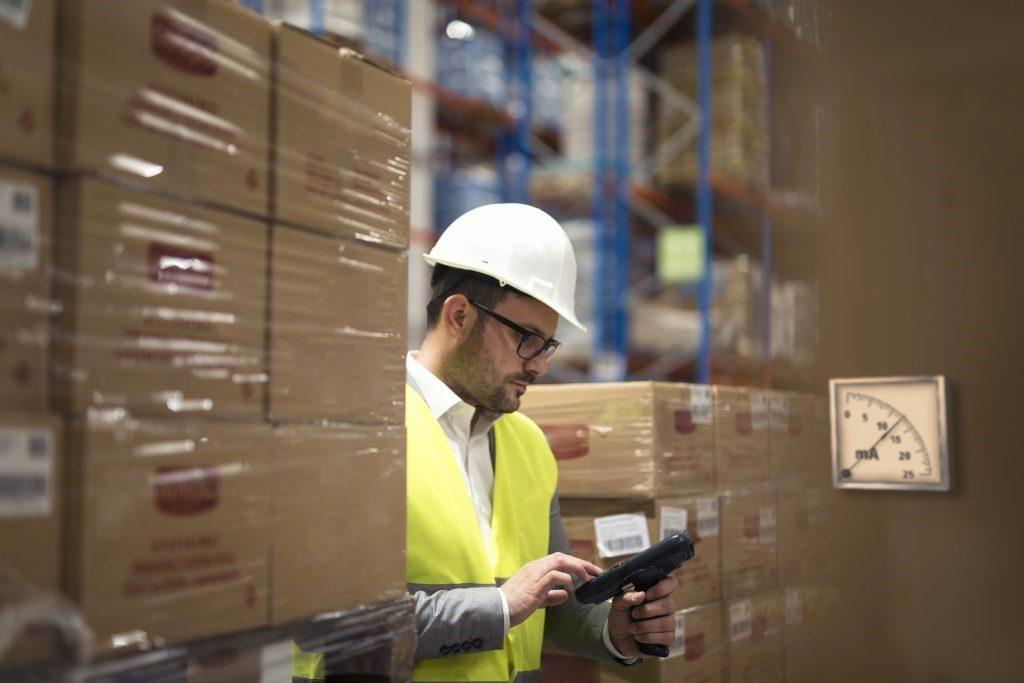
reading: {"value": 12.5, "unit": "mA"}
